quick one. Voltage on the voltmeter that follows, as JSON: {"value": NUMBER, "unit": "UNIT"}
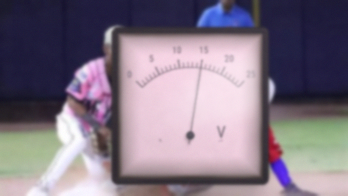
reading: {"value": 15, "unit": "V"}
